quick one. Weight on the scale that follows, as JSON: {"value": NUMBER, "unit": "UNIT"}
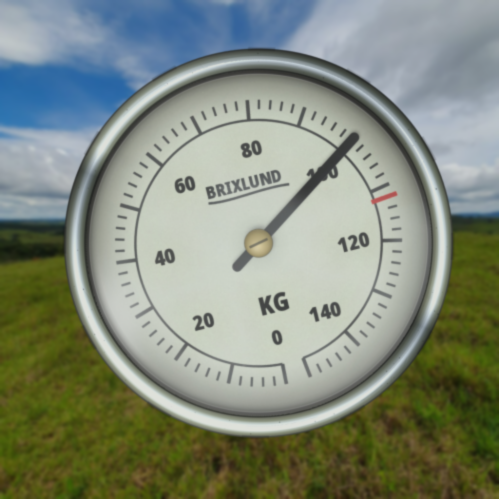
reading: {"value": 100, "unit": "kg"}
